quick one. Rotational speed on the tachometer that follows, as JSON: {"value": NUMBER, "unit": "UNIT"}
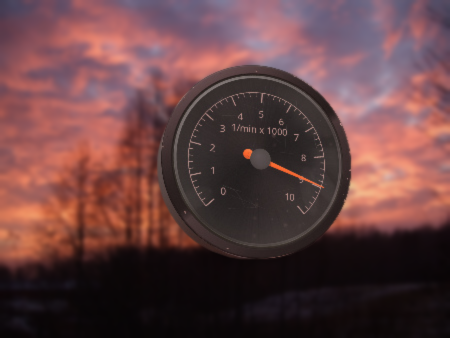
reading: {"value": 9000, "unit": "rpm"}
